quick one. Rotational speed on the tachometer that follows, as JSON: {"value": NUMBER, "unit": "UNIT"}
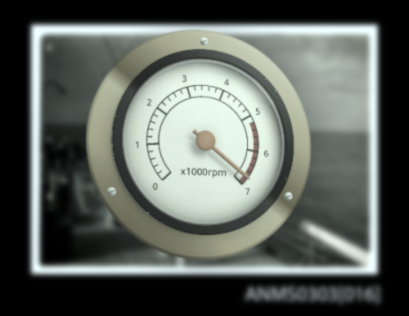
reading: {"value": 6800, "unit": "rpm"}
